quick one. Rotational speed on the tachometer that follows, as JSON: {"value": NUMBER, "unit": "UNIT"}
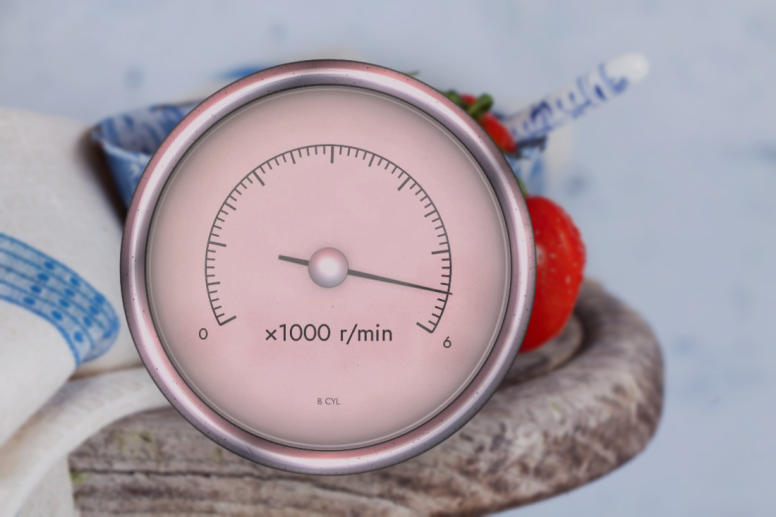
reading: {"value": 5500, "unit": "rpm"}
